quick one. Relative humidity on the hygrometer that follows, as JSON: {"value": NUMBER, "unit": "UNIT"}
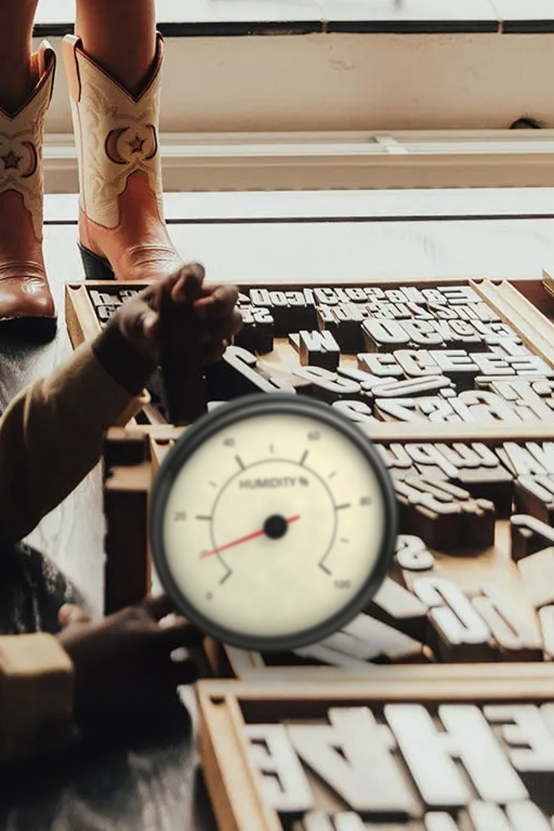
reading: {"value": 10, "unit": "%"}
